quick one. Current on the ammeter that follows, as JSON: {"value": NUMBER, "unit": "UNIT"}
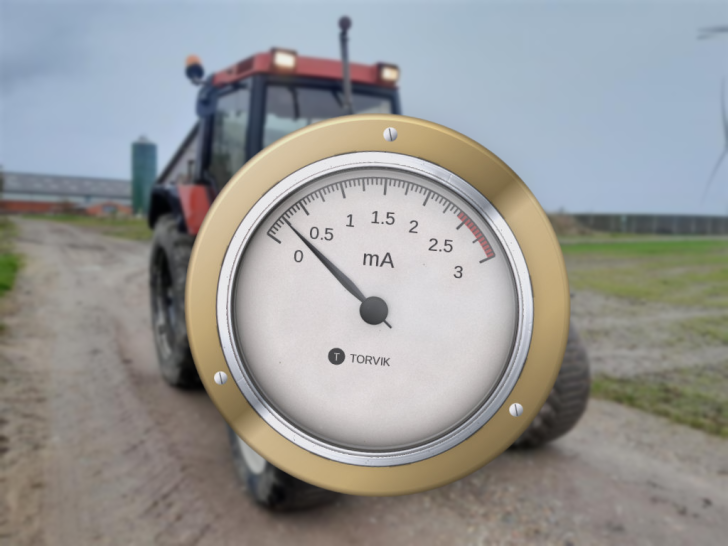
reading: {"value": 0.25, "unit": "mA"}
